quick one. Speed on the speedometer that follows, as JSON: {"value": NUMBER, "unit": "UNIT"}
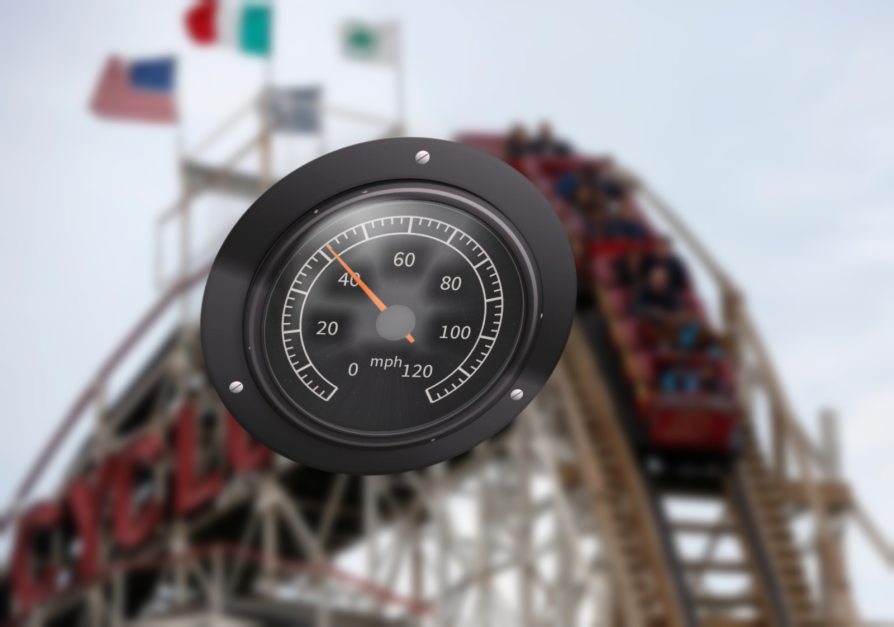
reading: {"value": 42, "unit": "mph"}
